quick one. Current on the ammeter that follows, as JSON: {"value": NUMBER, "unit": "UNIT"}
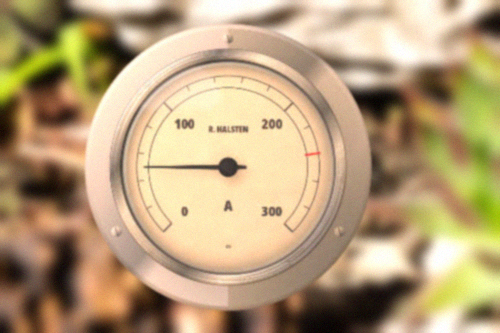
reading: {"value": 50, "unit": "A"}
